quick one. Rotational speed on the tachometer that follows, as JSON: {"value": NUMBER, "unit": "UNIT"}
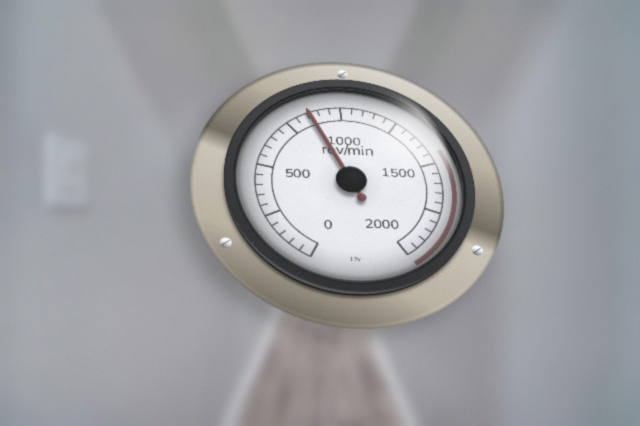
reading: {"value": 850, "unit": "rpm"}
